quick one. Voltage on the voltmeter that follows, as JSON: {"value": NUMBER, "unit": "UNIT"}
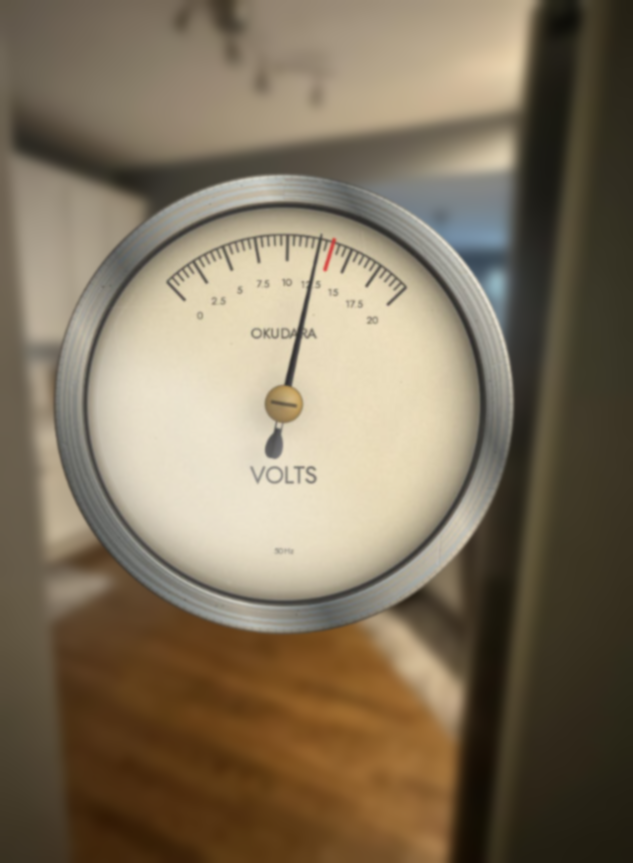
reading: {"value": 12.5, "unit": "V"}
